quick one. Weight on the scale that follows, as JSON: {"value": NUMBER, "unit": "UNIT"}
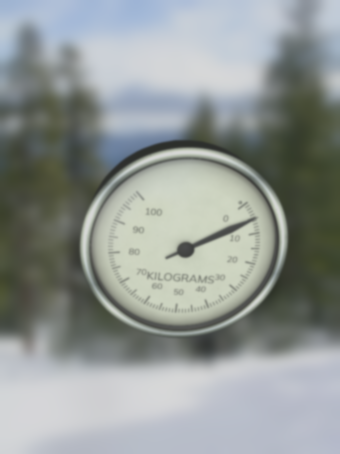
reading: {"value": 5, "unit": "kg"}
